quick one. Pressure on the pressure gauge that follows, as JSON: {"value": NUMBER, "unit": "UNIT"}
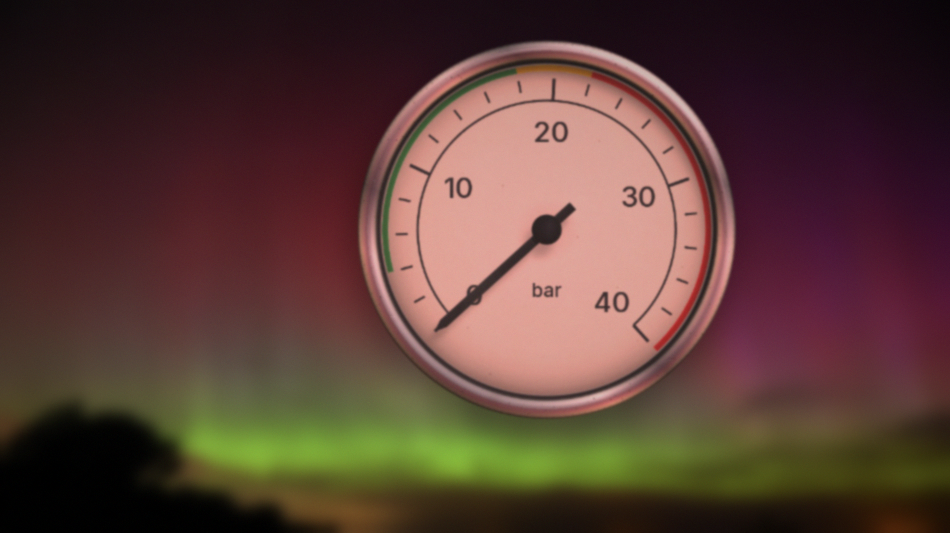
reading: {"value": 0, "unit": "bar"}
